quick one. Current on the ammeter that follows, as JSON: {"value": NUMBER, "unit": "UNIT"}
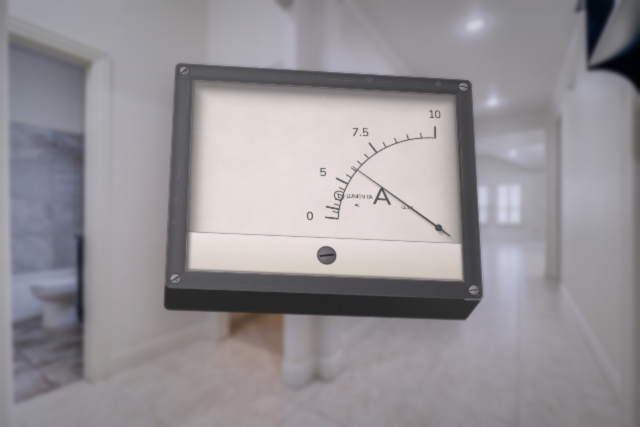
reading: {"value": 6, "unit": "A"}
